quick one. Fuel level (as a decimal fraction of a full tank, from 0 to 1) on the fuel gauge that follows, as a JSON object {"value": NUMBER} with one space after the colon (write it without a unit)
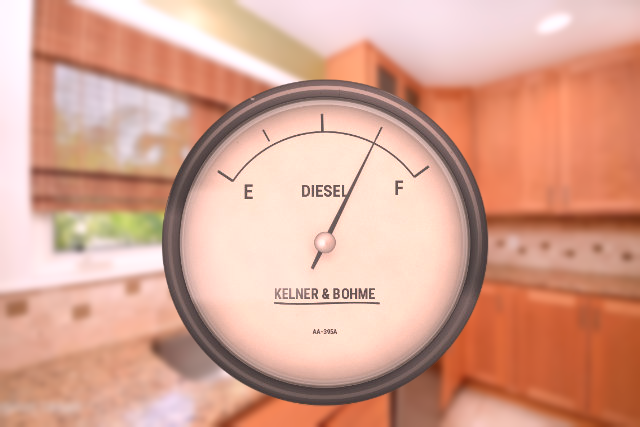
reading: {"value": 0.75}
